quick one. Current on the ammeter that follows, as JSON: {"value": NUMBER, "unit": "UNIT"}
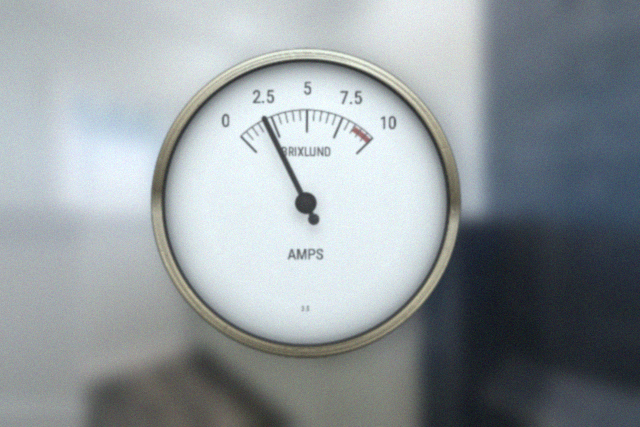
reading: {"value": 2, "unit": "A"}
